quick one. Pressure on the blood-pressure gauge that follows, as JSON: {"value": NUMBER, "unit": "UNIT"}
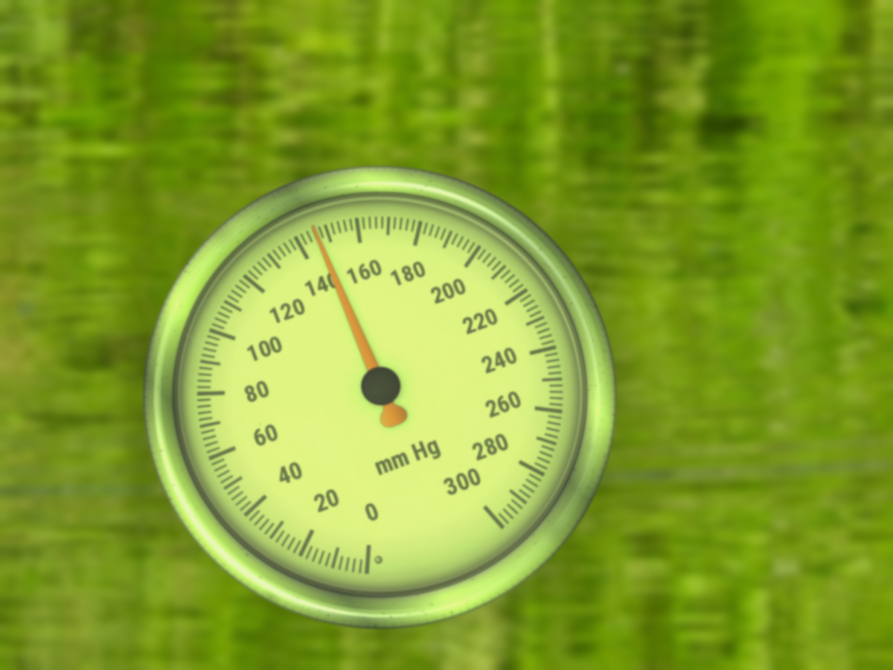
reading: {"value": 146, "unit": "mmHg"}
